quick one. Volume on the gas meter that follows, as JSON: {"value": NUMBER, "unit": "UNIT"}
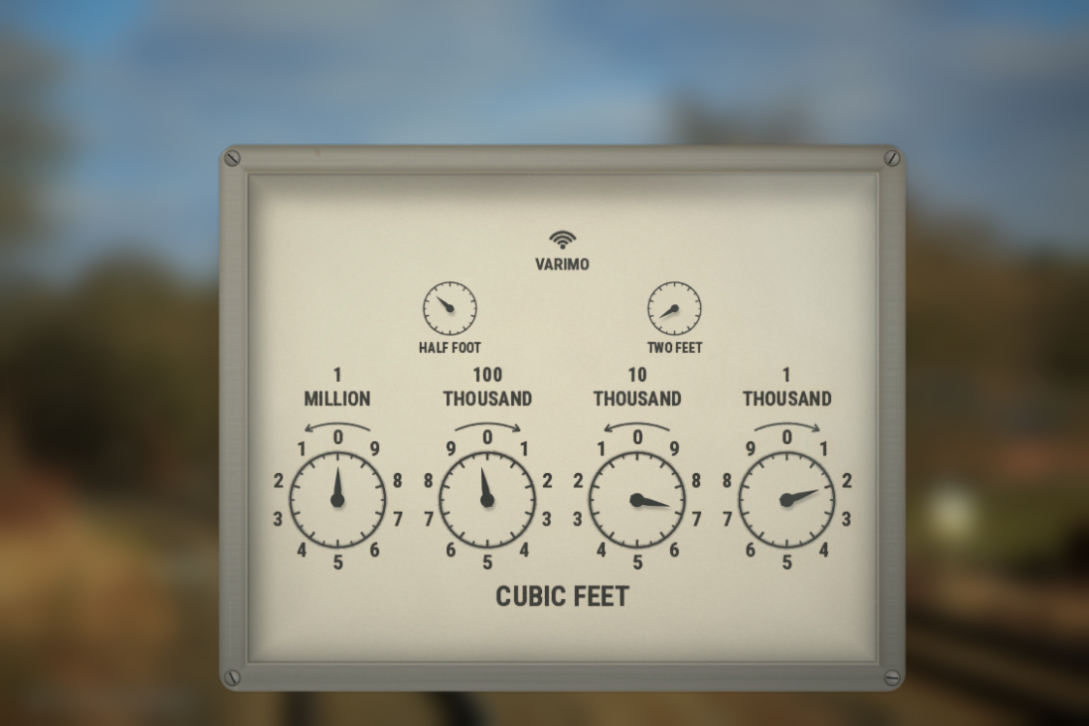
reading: {"value": 997200, "unit": "ft³"}
